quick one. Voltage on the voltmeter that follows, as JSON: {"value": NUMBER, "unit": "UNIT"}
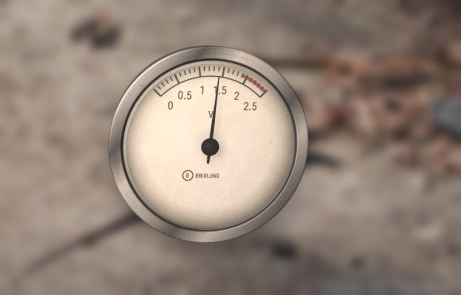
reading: {"value": 1.4, "unit": "V"}
